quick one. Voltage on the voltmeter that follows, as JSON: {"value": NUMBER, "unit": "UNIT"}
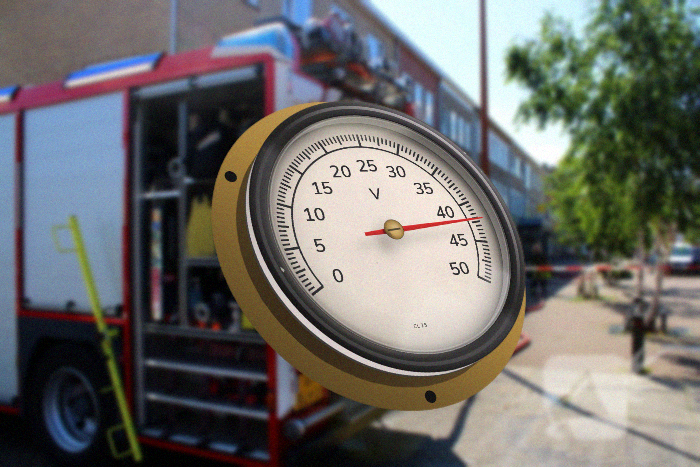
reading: {"value": 42.5, "unit": "V"}
